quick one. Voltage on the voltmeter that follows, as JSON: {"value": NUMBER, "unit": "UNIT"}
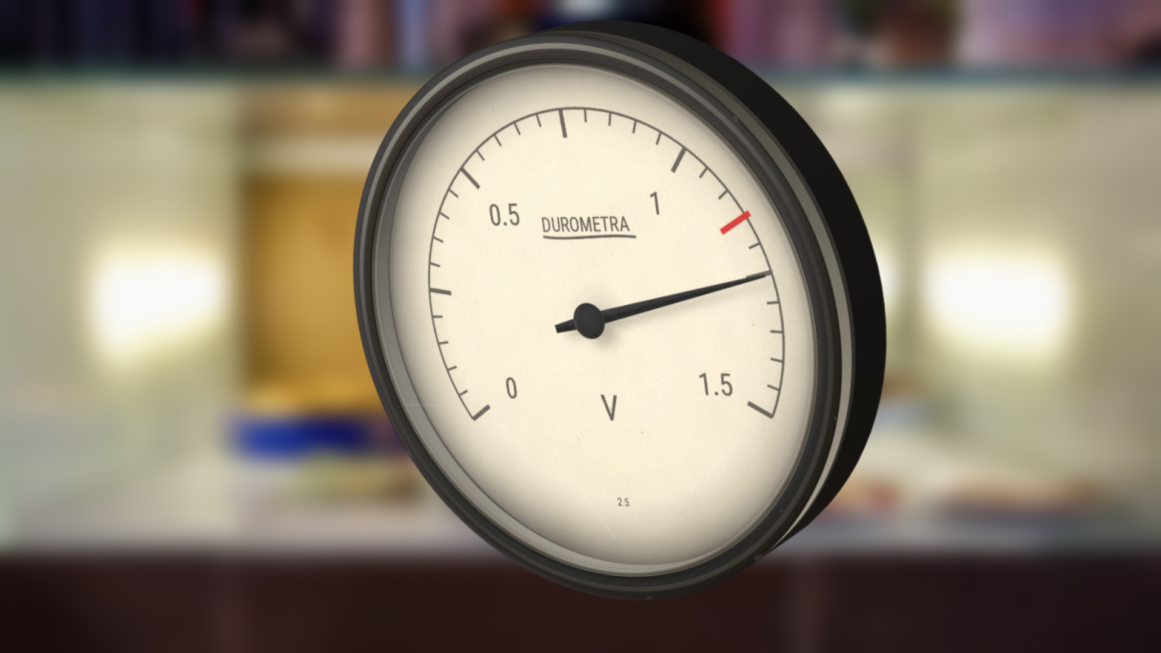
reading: {"value": 1.25, "unit": "V"}
